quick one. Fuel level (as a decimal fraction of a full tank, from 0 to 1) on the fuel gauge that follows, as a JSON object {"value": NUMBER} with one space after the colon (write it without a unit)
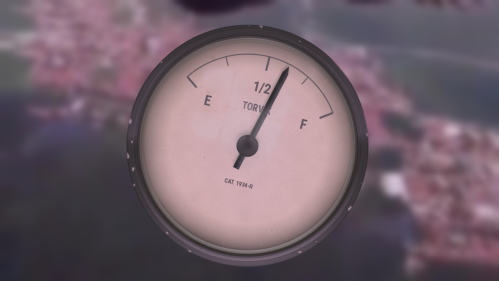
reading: {"value": 0.625}
